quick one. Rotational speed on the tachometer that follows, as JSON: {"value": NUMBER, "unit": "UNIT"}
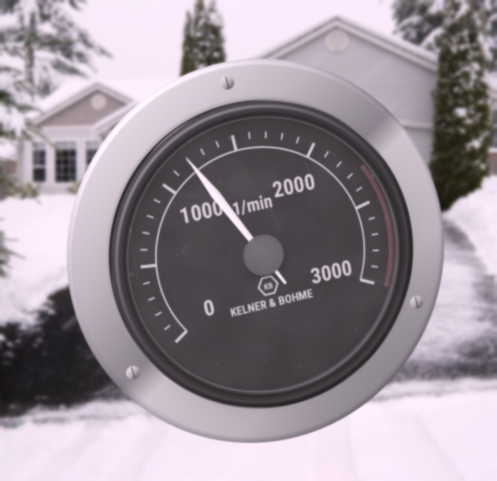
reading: {"value": 1200, "unit": "rpm"}
